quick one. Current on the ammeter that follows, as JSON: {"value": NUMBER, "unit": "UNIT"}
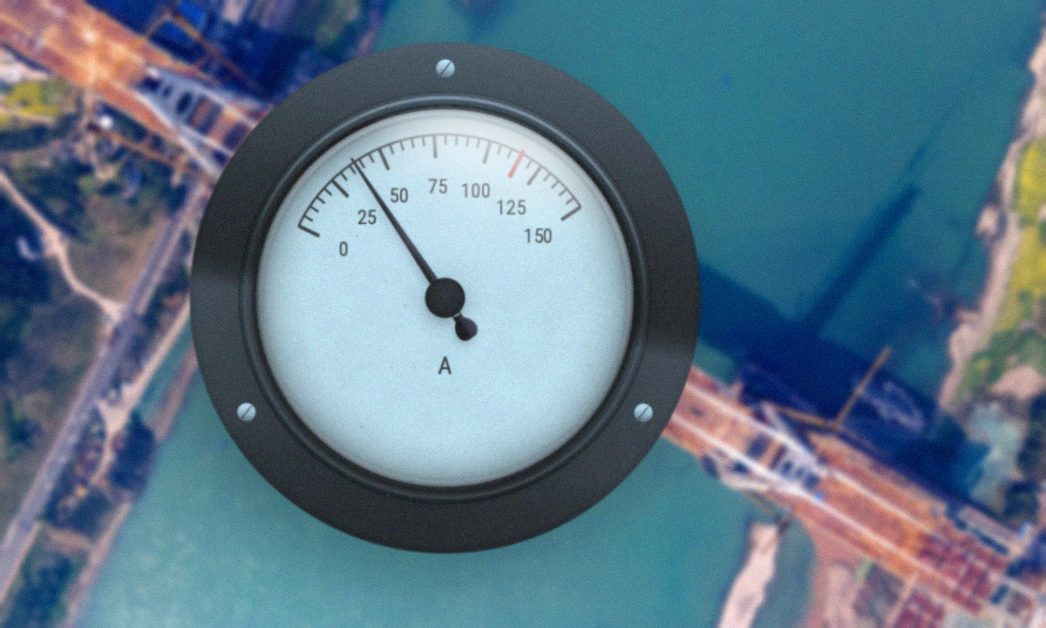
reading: {"value": 37.5, "unit": "A"}
